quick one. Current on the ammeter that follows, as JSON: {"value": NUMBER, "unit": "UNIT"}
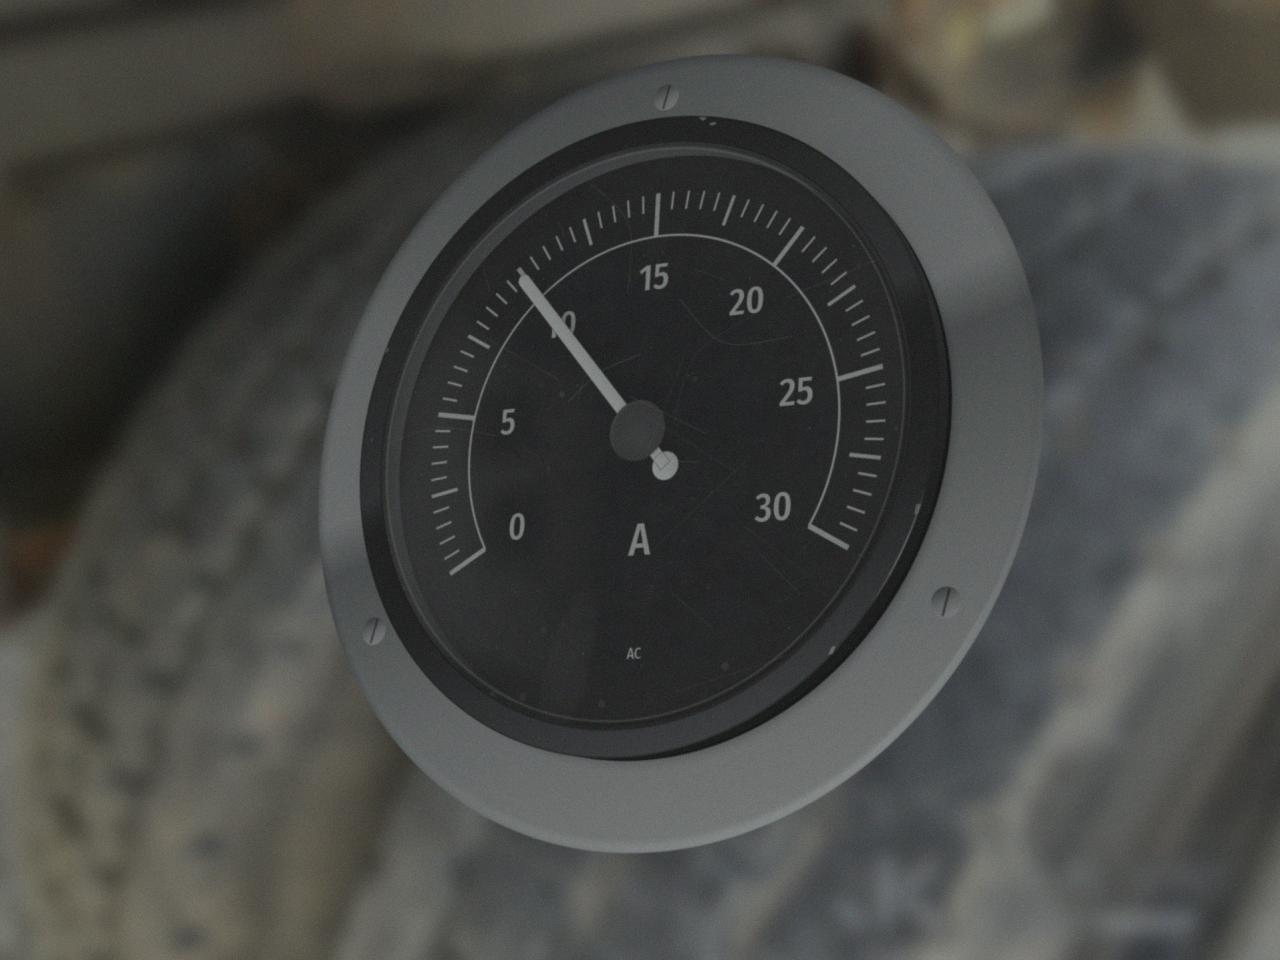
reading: {"value": 10, "unit": "A"}
